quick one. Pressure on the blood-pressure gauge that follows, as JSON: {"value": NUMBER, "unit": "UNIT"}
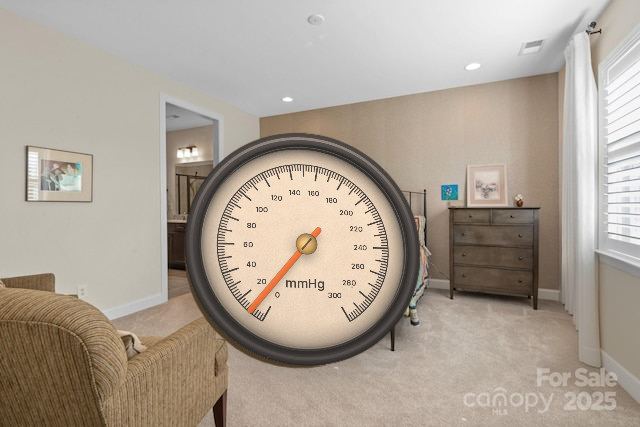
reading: {"value": 10, "unit": "mmHg"}
